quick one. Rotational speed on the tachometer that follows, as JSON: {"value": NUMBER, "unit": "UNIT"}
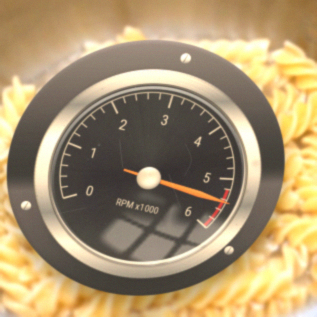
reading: {"value": 5400, "unit": "rpm"}
